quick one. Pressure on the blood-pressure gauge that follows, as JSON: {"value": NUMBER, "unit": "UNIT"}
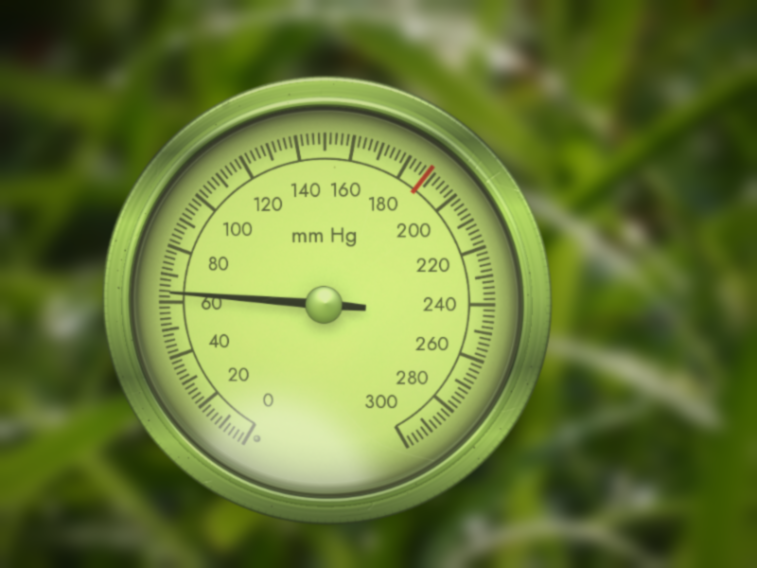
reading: {"value": 64, "unit": "mmHg"}
